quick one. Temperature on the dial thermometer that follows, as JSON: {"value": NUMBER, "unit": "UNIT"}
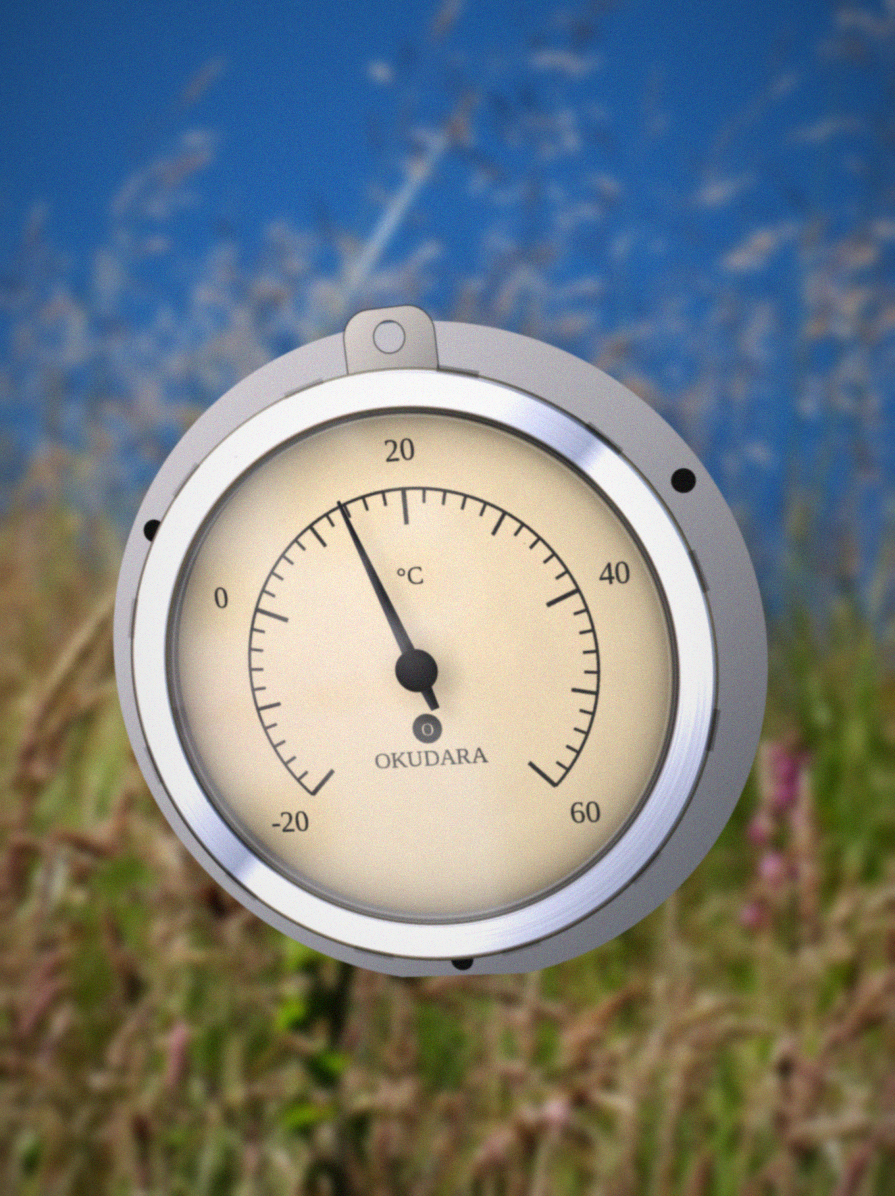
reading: {"value": 14, "unit": "°C"}
